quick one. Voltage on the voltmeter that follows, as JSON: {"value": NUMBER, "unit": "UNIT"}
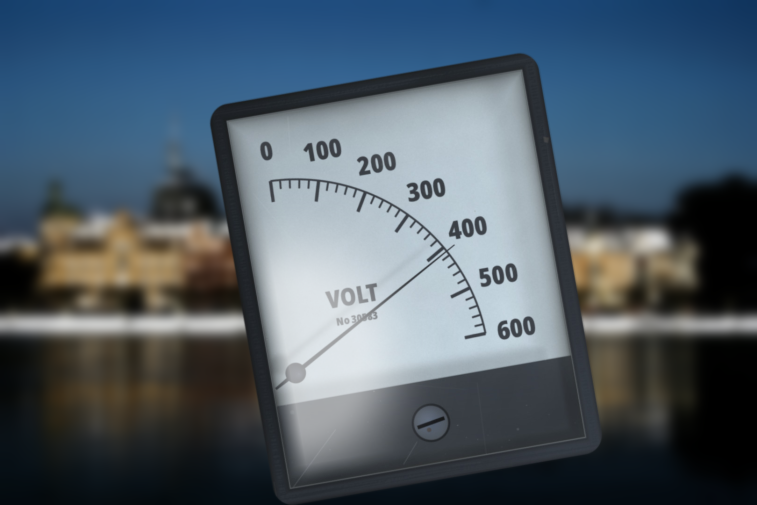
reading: {"value": 410, "unit": "V"}
